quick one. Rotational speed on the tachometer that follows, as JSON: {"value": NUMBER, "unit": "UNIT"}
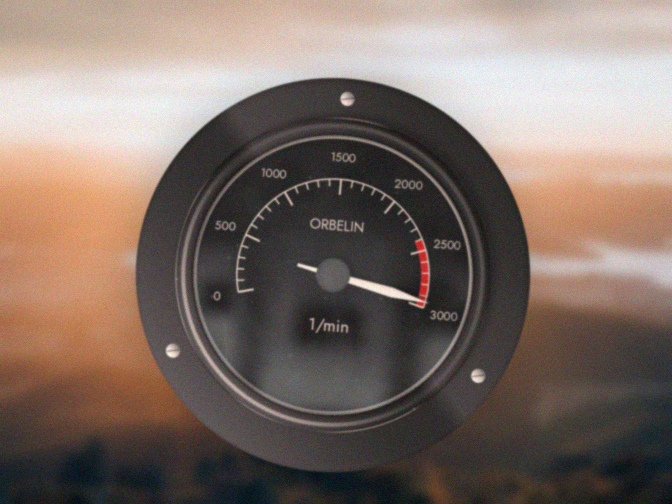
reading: {"value": 2950, "unit": "rpm"}
